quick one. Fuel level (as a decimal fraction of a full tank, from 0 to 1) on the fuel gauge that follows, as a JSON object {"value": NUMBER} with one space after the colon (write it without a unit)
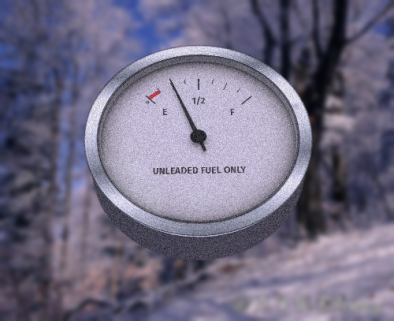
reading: {"value": 0.25}
